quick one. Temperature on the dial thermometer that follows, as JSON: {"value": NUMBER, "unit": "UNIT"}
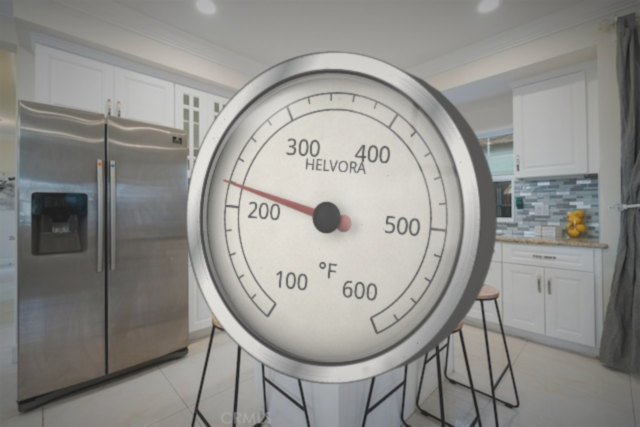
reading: {"value": 220, "unit": "°F"}
